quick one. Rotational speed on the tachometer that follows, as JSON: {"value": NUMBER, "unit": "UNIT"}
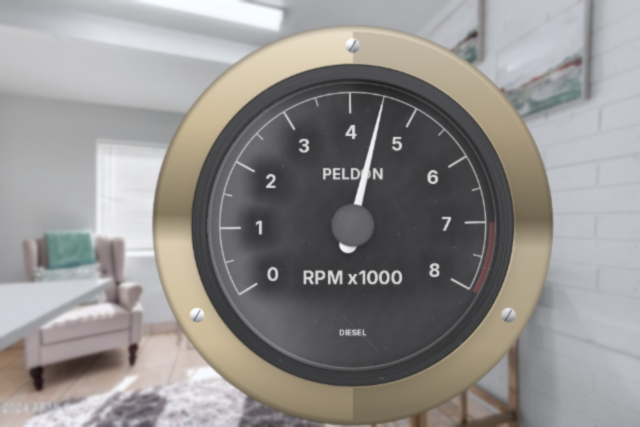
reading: {"value": 4500, "unit": "rpm"}
